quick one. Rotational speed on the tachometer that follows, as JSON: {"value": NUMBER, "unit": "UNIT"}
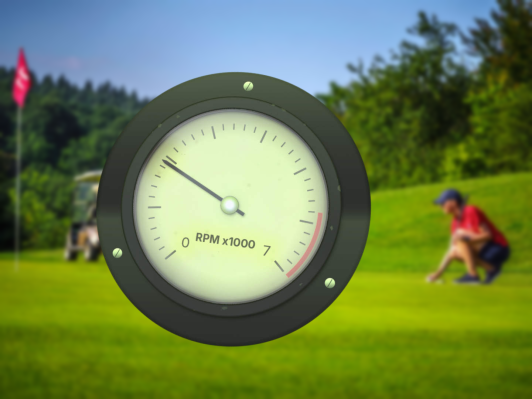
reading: {"value": 1900, "unit": "rpm"}
